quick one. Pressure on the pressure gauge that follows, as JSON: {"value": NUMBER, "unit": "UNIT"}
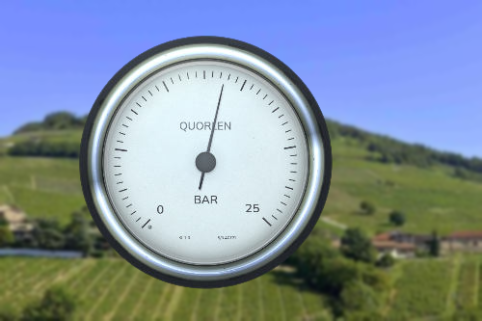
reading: {"value": 13.75, "unit": "bar"}
